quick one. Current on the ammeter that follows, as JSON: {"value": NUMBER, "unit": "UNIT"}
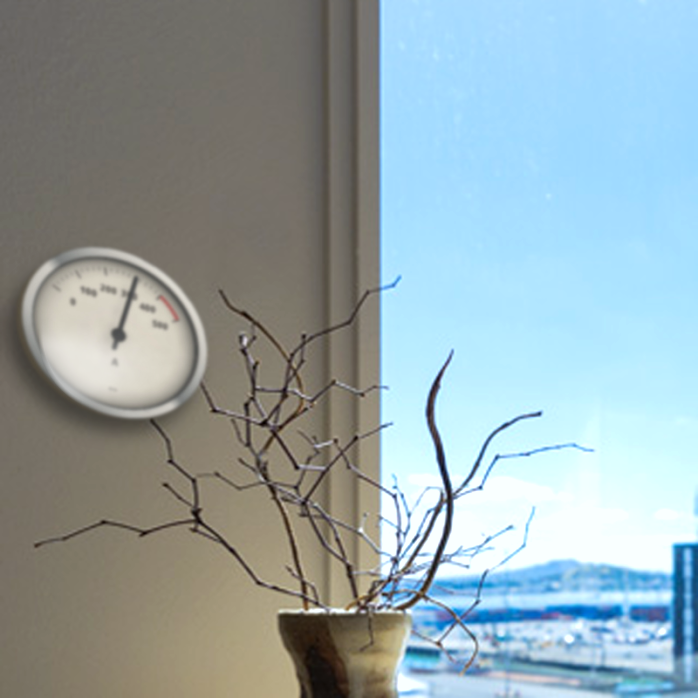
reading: {"value": 300, "unit": "A"}
